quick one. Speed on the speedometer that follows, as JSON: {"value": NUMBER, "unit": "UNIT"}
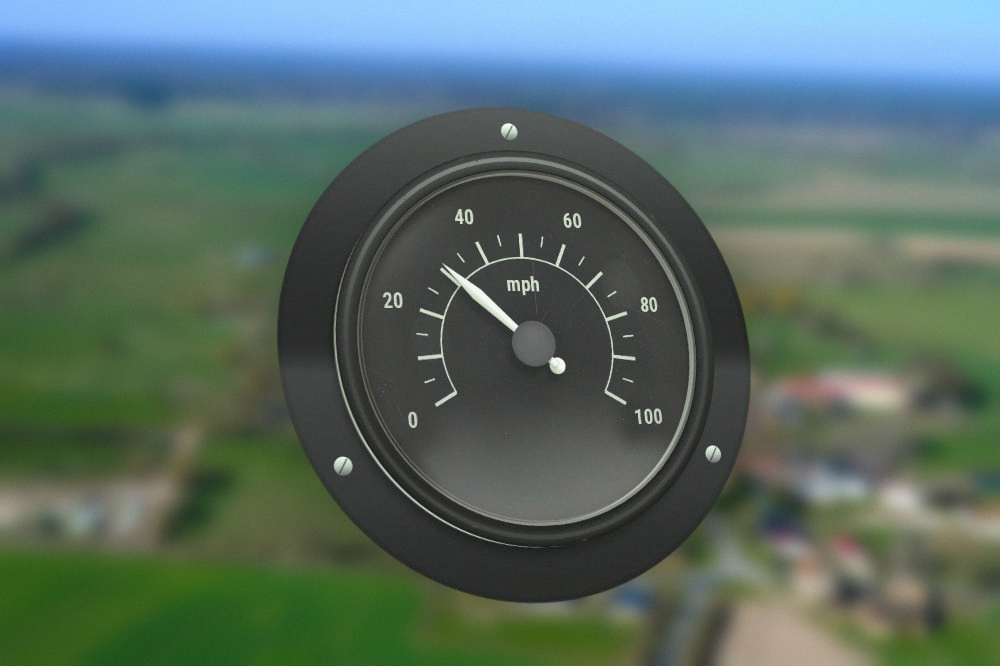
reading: {"value": 30, "unit": "mph"}
